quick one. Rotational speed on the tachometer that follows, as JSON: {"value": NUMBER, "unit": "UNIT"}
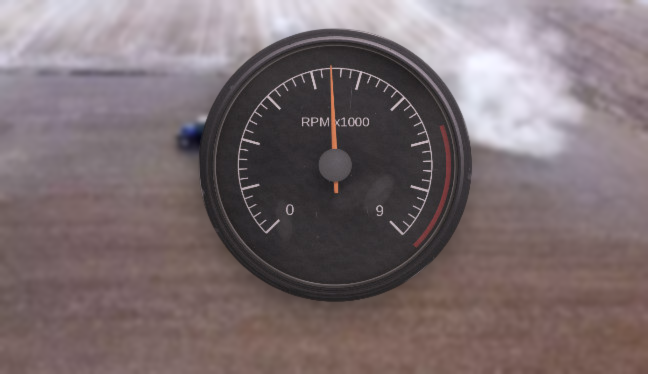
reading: {"value": 4400, "unit": "rpm"}
